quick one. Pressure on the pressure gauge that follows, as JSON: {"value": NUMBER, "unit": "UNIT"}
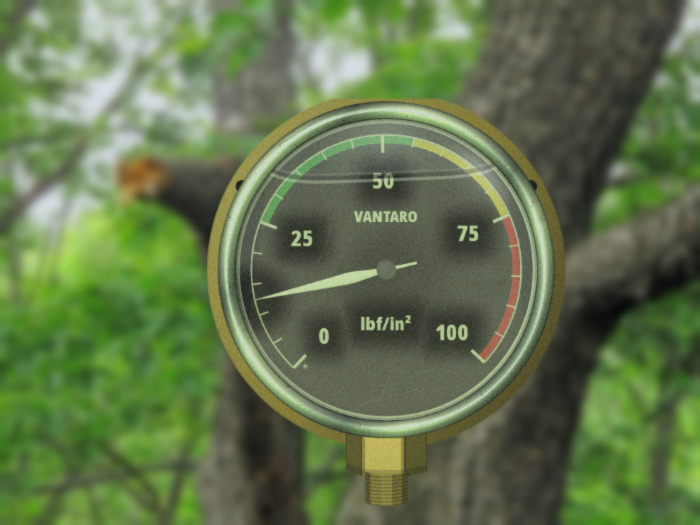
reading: {"value": 12.5, "unit": "psi"}
